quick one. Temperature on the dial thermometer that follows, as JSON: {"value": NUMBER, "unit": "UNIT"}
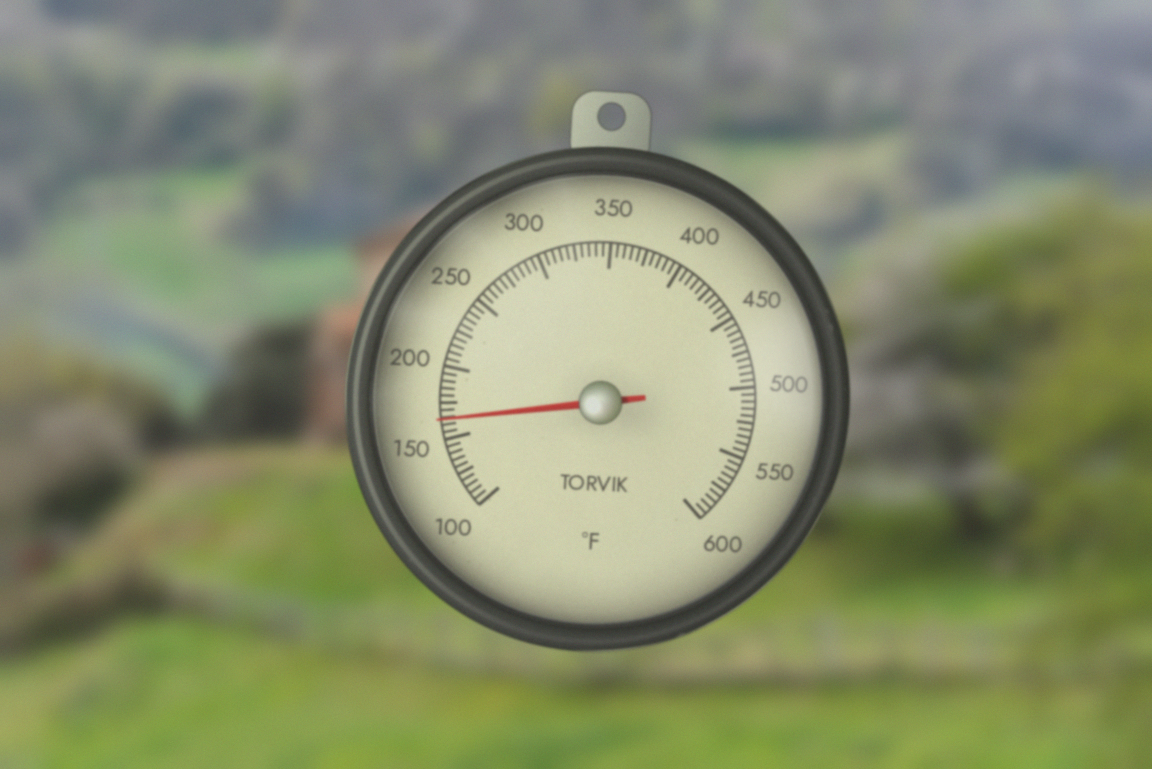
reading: {"value": 165, "unit": "°F"}
